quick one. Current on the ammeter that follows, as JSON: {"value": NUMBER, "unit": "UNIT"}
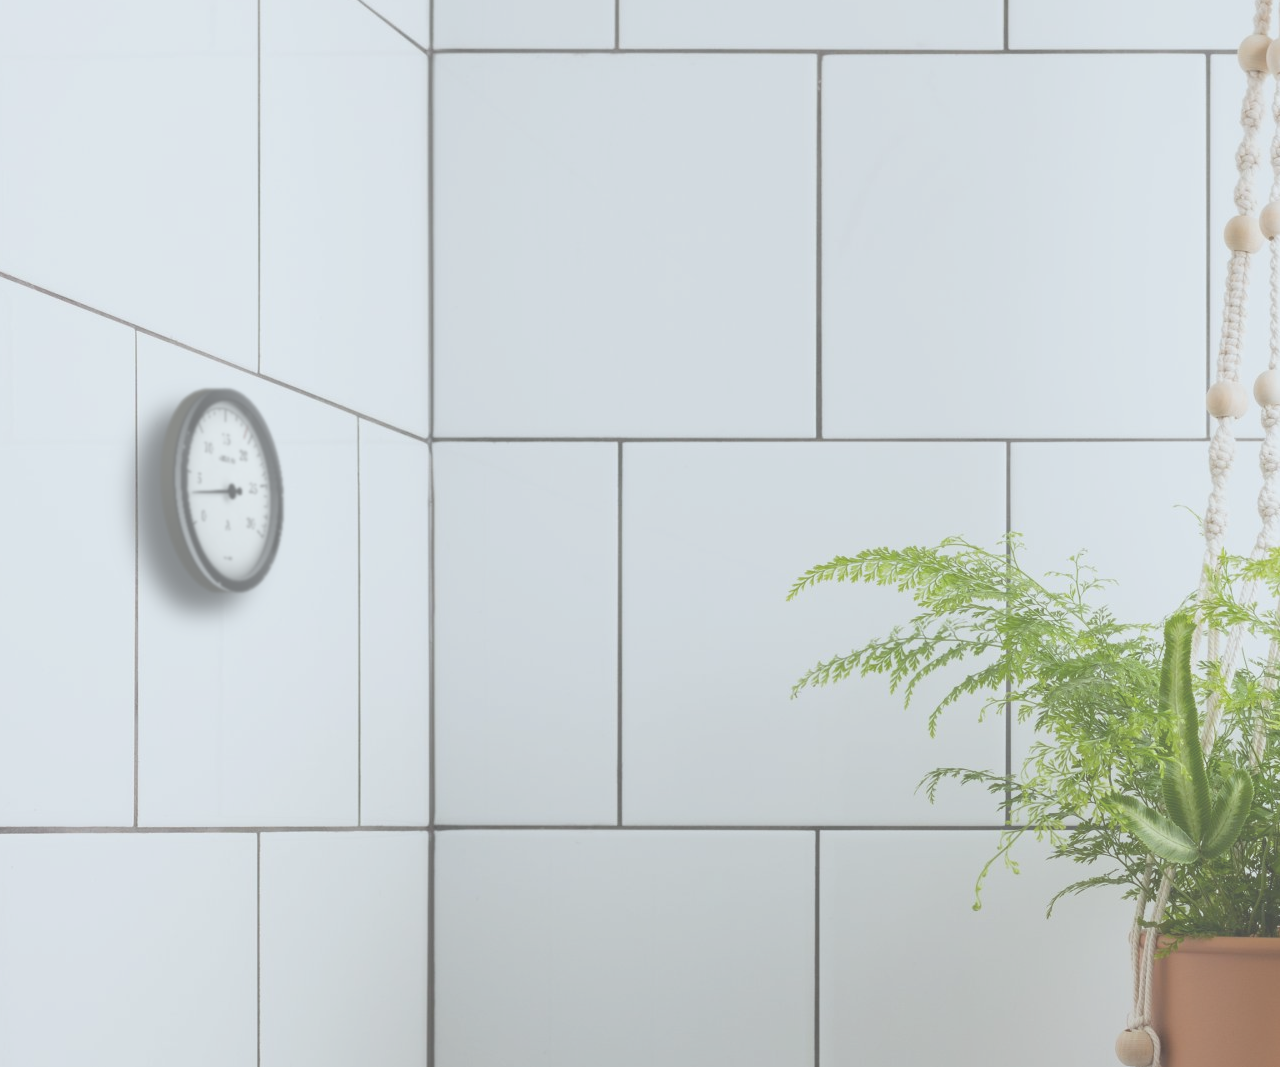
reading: {"value": 3, "unit": "A"}
